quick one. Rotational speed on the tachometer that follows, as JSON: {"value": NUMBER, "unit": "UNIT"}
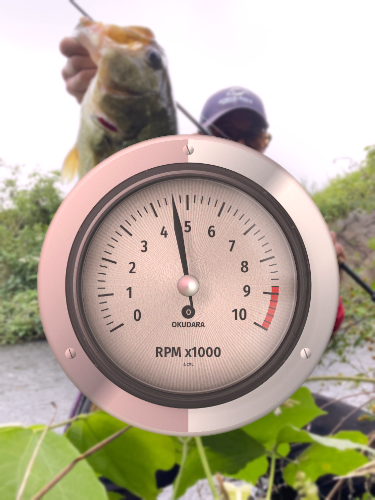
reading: {"value": 4600, "unit": "rpm"}
